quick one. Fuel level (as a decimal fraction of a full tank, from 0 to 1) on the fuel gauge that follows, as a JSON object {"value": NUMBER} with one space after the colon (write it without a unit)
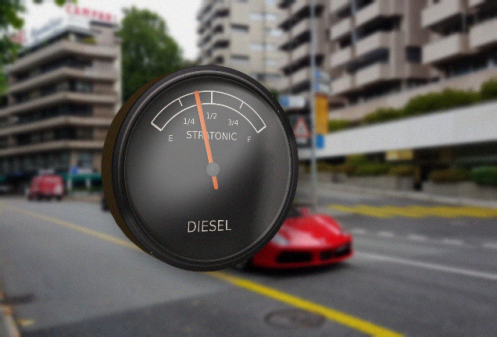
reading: {"value": 0.375}
